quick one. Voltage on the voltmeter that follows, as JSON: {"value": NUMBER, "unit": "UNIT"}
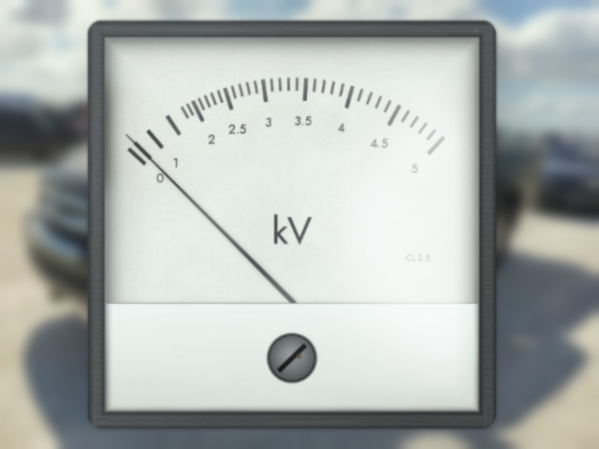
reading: {"value": 0.5, "unit": "kV"}
